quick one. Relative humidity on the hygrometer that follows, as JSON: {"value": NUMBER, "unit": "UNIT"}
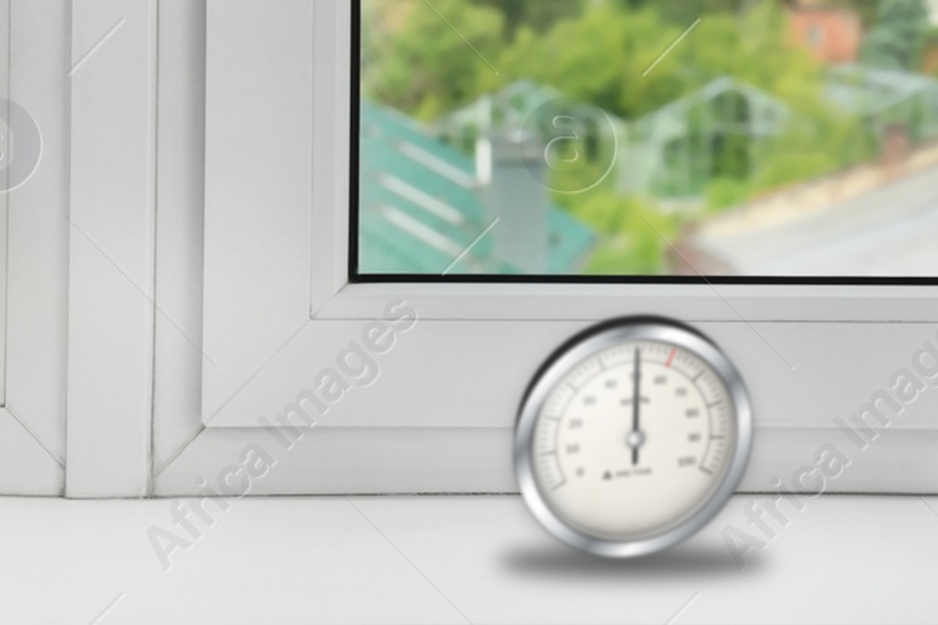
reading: {"value": 50, "unit": "%"}
